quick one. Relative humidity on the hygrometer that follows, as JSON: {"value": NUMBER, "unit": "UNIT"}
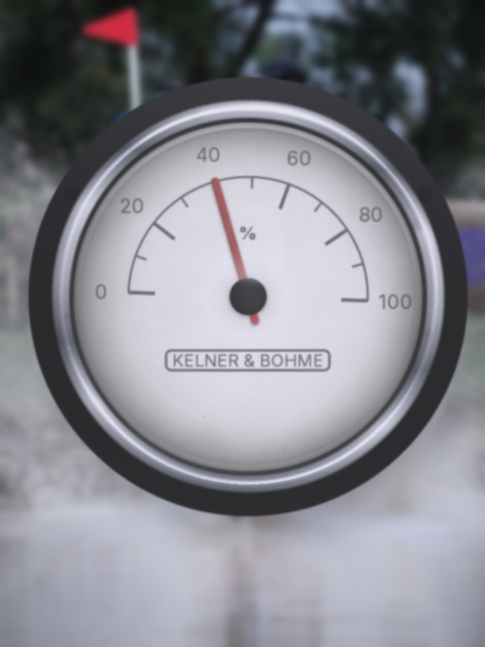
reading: {"value": 40, "unit": "%"}
